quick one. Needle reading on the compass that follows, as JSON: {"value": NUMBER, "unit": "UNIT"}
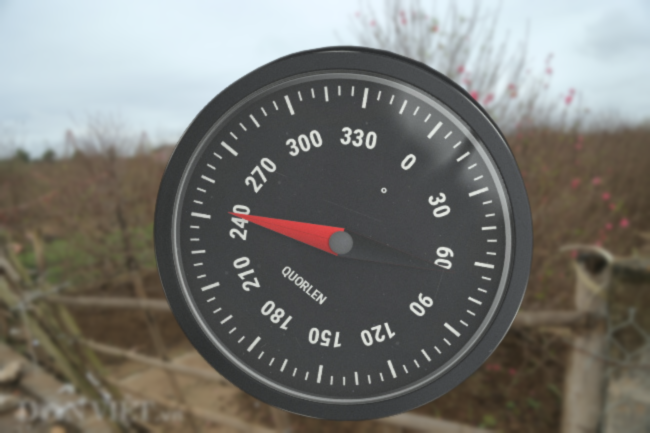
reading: {"value": 245, "unit": "°"}
